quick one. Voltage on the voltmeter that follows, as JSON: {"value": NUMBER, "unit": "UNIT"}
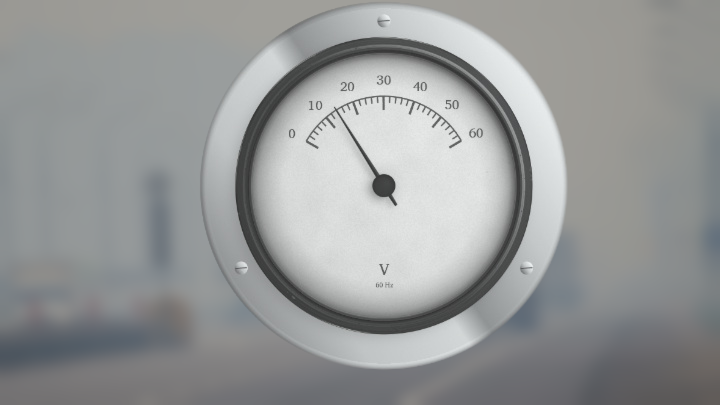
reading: {"value": 14, "unit": "V"}
